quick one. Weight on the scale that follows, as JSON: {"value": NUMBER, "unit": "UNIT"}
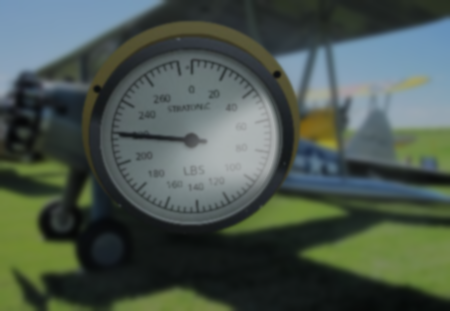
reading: {"value": 220, "unit": "lb"}
